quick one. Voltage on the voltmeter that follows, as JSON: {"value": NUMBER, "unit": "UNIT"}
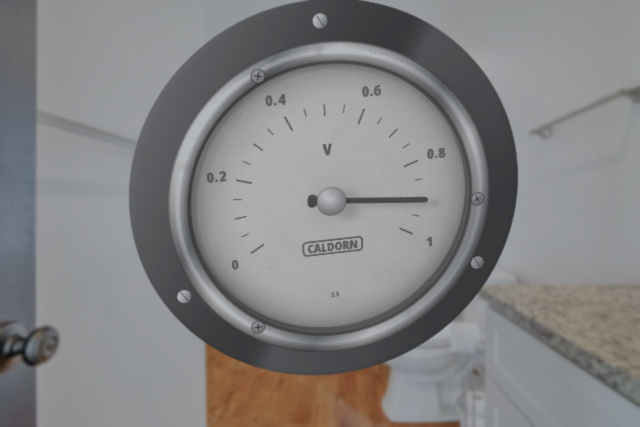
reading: {"value": 0.9, "unit": "V"}
